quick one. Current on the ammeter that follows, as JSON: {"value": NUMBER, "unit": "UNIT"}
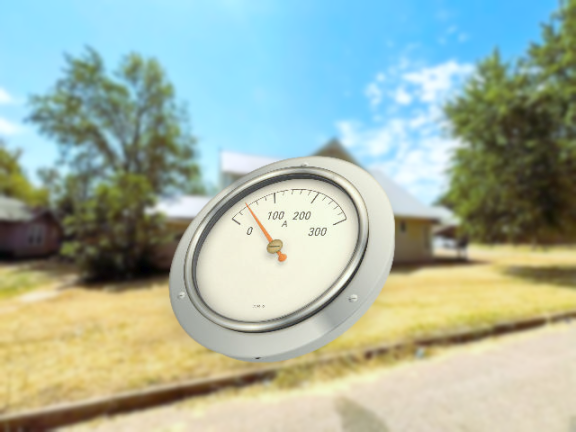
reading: {"value": 40, "unit": "A"}
